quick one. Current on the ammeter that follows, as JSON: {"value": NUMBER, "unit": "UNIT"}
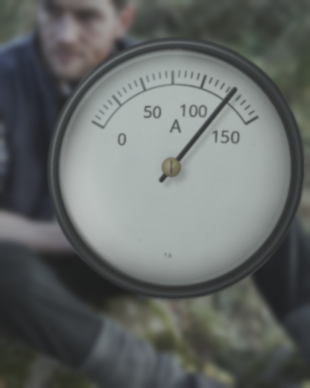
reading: {"value": 125, "unit": "A"}
